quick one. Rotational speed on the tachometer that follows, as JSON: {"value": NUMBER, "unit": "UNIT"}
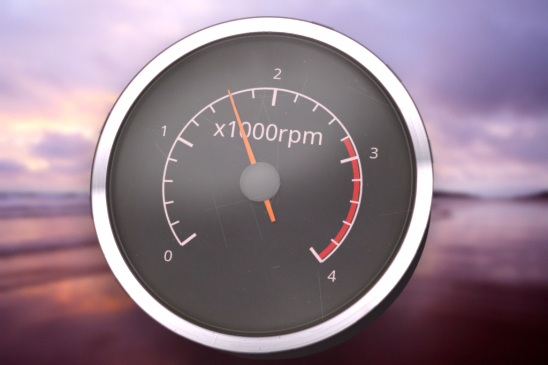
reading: {"value": 1600, "unit": "rpm"}
